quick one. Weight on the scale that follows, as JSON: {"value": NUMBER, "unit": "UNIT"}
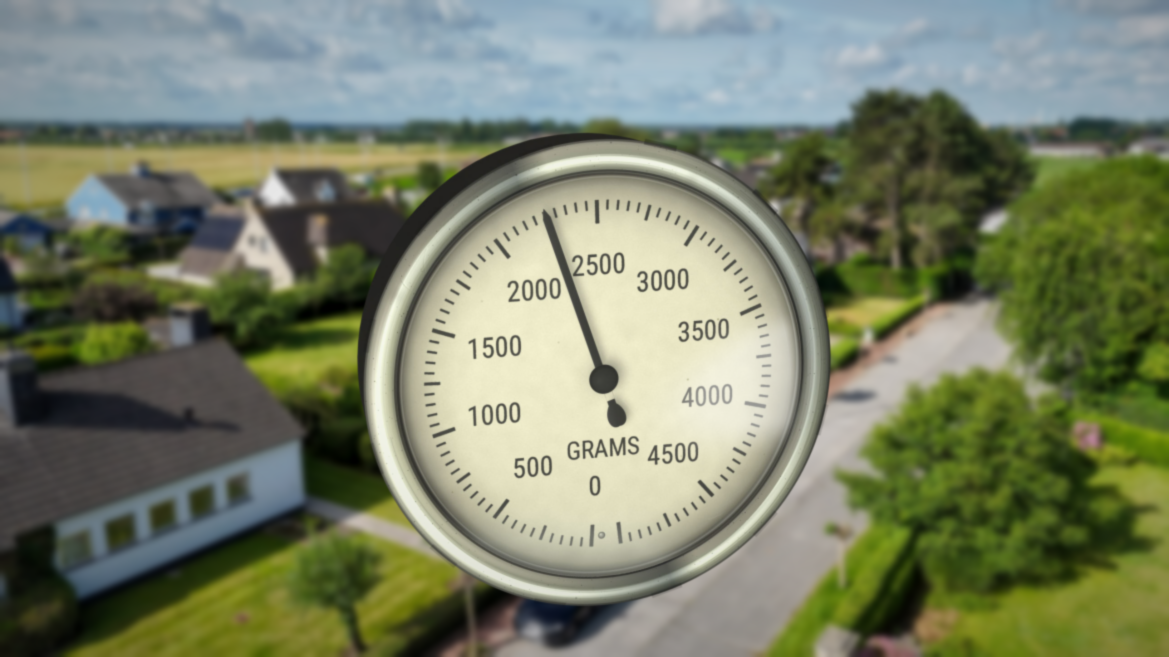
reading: {"value": 2250, "unit": "g"}
